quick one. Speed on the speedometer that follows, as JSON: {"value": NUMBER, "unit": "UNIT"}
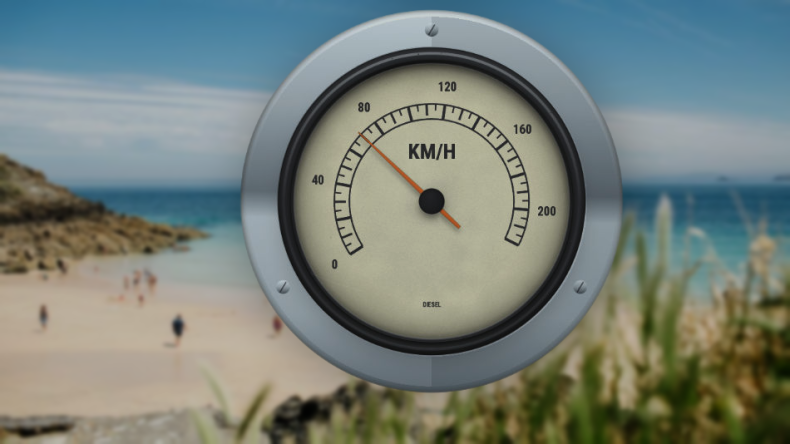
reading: {"value": 70, "unit": "km/h"}
